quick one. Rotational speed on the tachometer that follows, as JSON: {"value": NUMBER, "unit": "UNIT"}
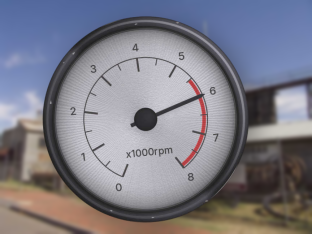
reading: {"value": 6000, "unit": "rpm"}
